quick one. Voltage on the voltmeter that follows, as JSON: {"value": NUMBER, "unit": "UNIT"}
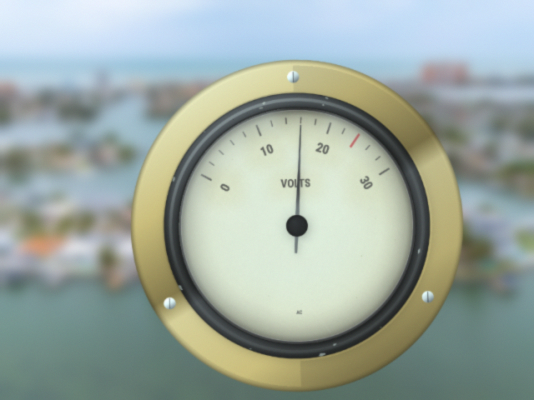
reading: {"value": 16, "unit": "V"}
